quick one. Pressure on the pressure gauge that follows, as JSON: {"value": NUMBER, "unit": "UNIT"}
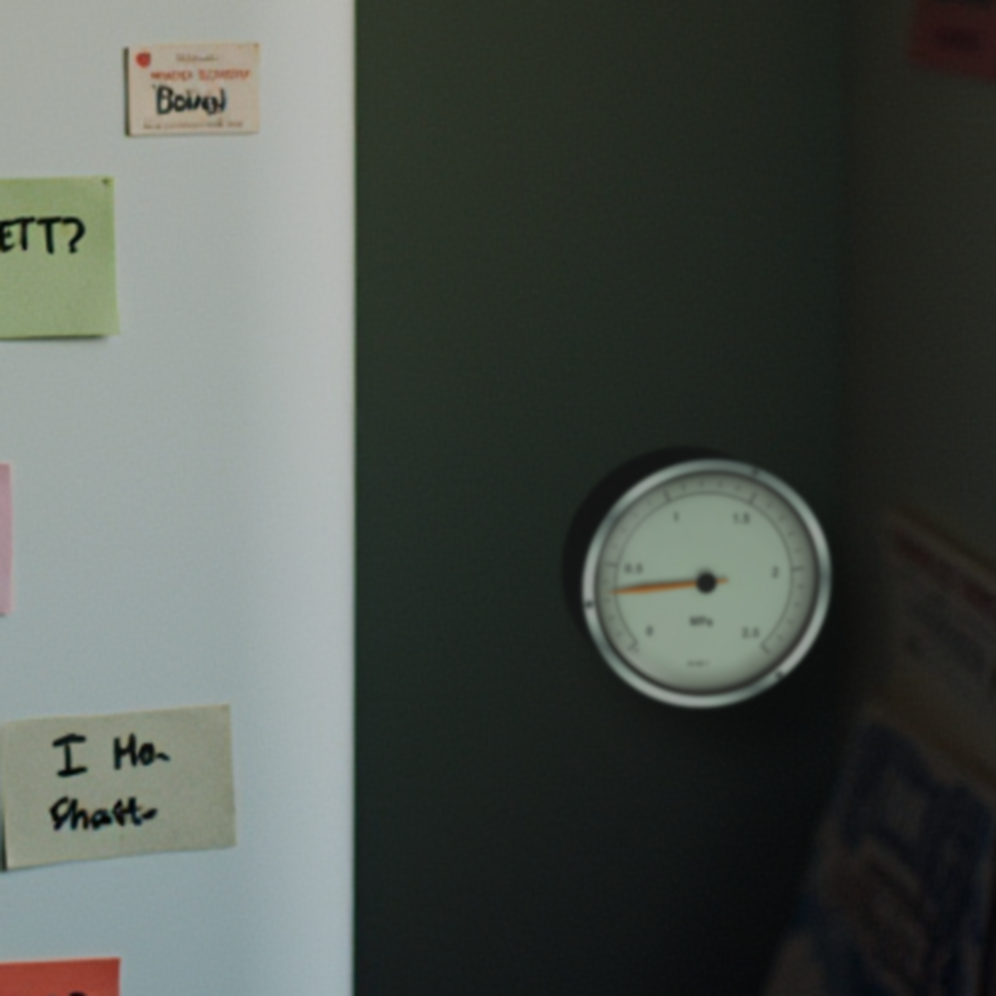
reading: {"value": 0.35, "unit": "MPa"}
